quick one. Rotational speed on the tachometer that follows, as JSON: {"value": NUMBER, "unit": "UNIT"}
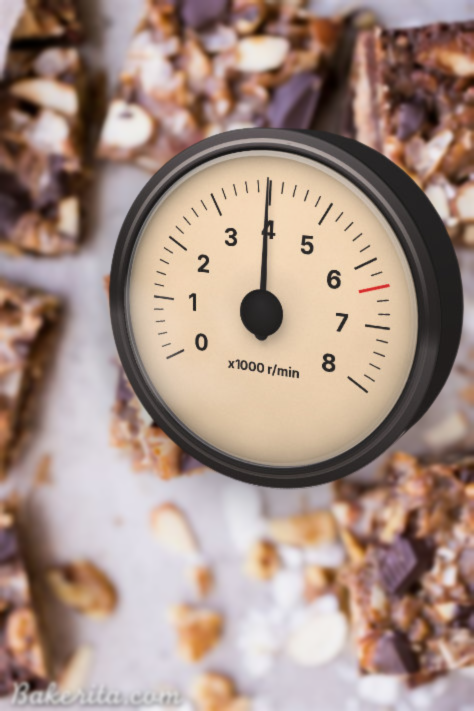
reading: {"value": 4000, "unit": "rpm"}
